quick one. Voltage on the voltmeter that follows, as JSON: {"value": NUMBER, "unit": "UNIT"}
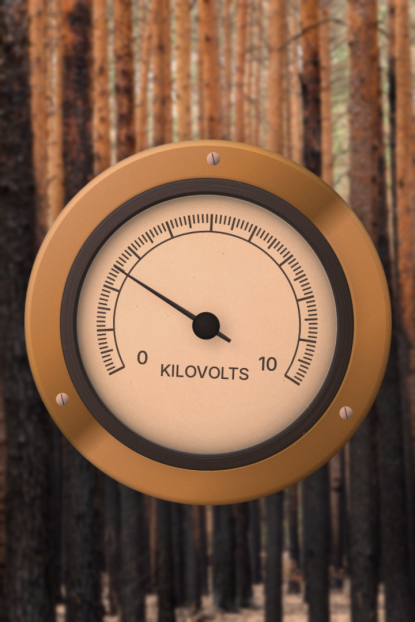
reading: {"value": 2.5, "unit": "kV"}
